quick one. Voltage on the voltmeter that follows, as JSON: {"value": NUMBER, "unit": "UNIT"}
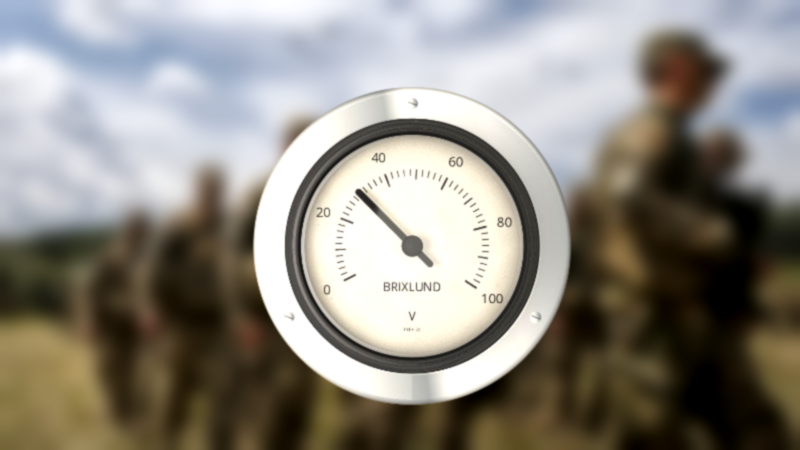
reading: {"value": 30, "unit": "V"}
